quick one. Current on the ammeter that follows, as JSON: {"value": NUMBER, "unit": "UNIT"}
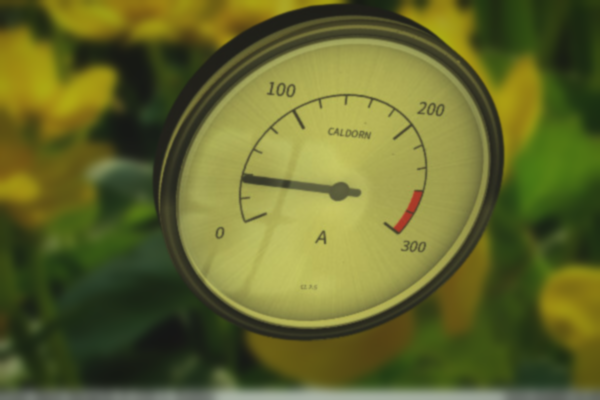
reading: {"value": 40, "unit": "A"}
